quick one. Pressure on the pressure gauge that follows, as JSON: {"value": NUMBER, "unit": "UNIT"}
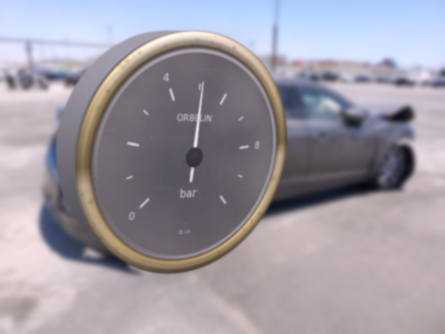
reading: {"value": 5, "unit": "bar"}
